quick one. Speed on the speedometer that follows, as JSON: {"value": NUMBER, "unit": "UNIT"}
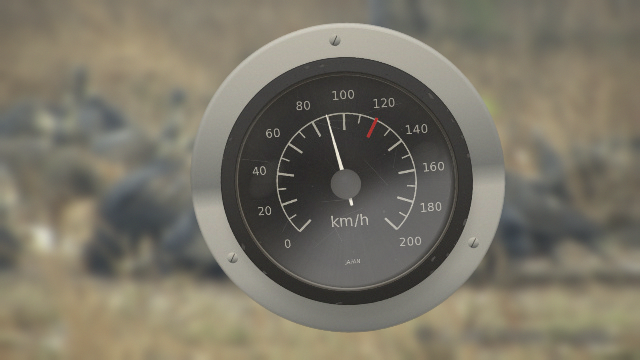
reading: {"value": 90, "unit": "km/h"}
